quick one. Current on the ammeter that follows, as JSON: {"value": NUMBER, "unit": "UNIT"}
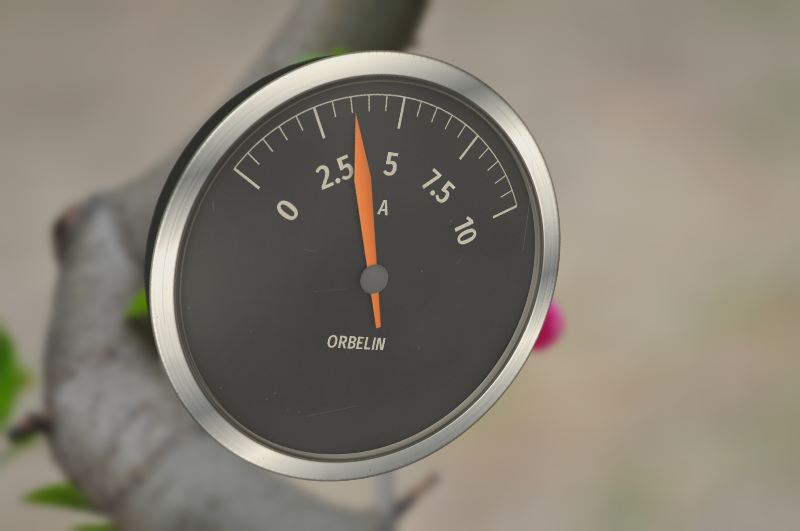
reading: {"value": 3.5, "unit": "A"}
